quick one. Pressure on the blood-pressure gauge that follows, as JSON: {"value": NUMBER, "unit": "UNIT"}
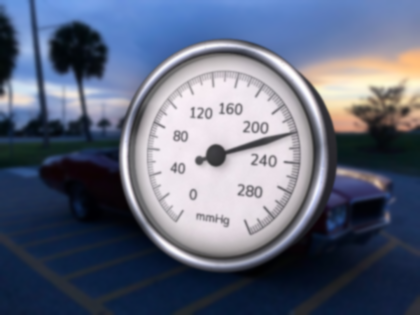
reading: {"value": 220, "unit": "mmHg"}
